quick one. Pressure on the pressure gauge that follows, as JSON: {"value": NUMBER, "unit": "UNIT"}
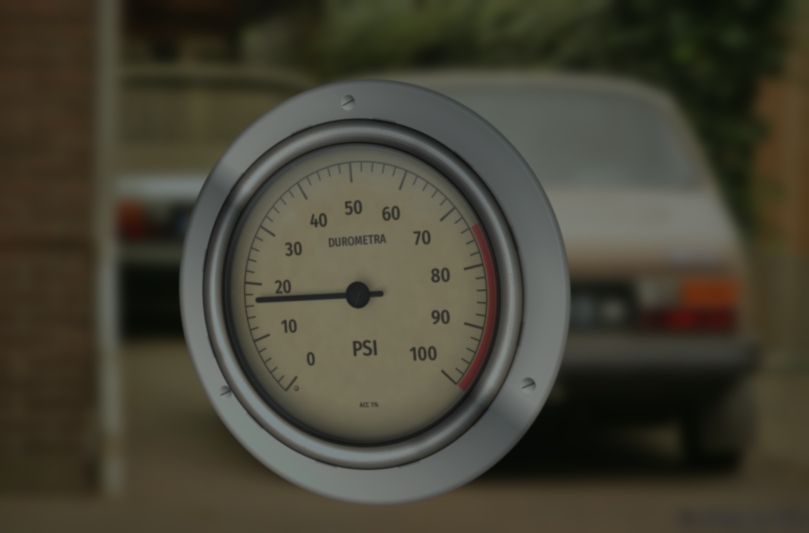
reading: {"value": 17, "unit": "psi"}
